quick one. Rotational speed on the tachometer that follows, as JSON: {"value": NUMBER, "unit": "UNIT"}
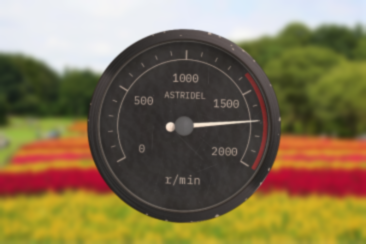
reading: {"value": 1700, "unit": "rpm"}
